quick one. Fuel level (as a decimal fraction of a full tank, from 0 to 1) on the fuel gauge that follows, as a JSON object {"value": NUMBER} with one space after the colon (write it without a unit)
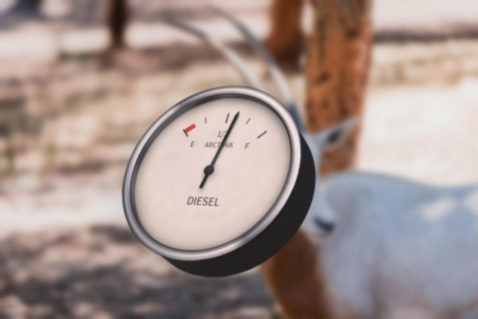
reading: {"value": 0.625}
